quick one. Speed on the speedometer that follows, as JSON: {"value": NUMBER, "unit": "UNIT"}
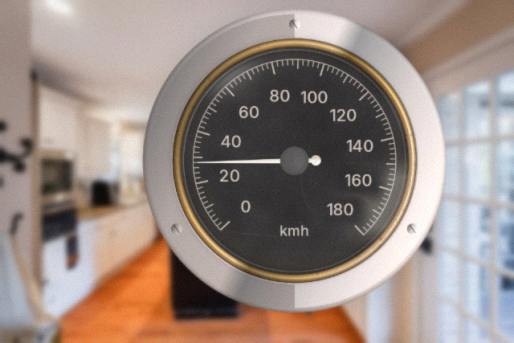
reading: {"value": 28, "unit": "km/h"}
